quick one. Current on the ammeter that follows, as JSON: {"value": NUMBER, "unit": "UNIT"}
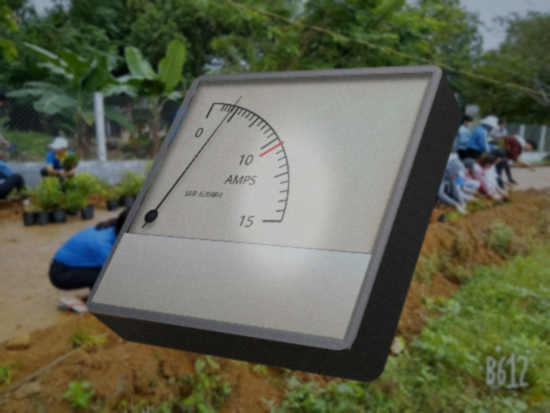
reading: {"value": 5, "unit": "A"}
